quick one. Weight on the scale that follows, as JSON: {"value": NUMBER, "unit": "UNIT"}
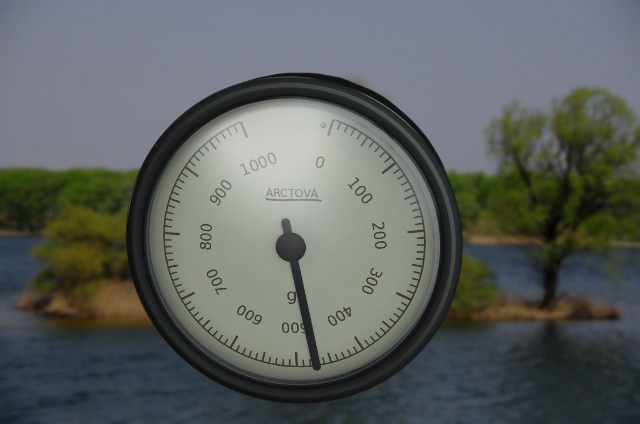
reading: {"value": 470, "unit": "g"}
